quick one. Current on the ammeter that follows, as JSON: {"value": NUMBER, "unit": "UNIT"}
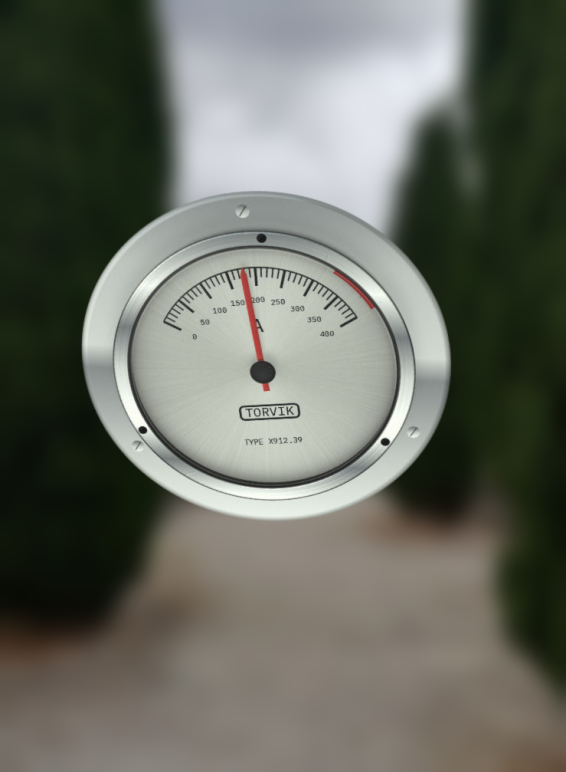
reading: {"value": 180, "unit": "A"}
